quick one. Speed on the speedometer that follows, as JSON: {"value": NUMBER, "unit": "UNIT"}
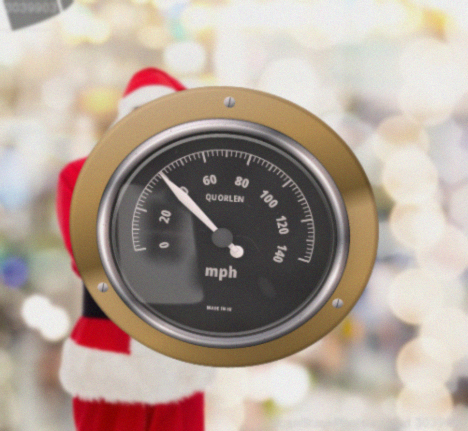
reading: {"value": 40, "unit": "mph"}
